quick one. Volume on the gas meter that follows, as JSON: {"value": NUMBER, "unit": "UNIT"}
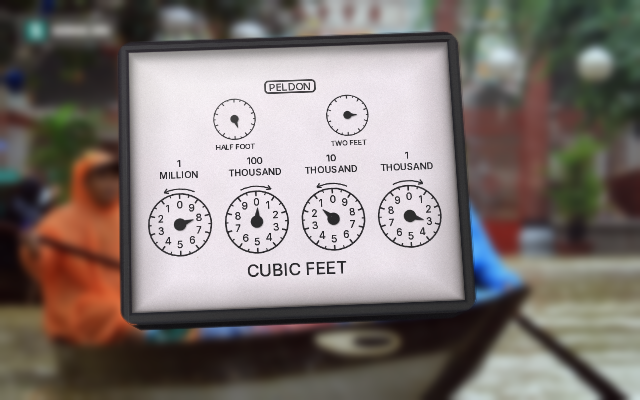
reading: {"value": 801300, "unit": "ft³"}
